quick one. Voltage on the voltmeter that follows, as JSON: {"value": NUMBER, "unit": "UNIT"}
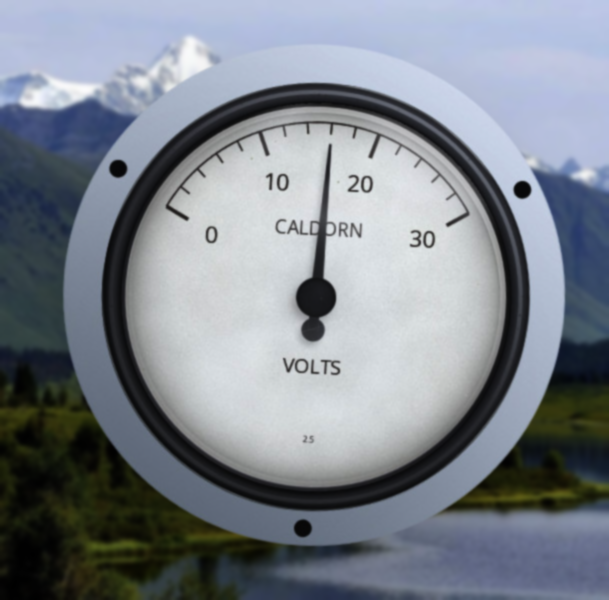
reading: {"value": 16, "unit": "V"}
